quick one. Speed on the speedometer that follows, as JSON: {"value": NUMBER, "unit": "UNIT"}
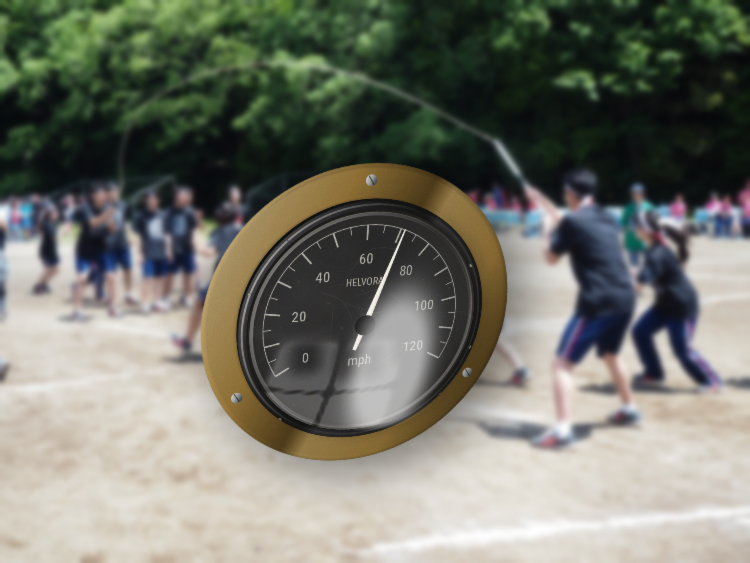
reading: {"value": 70, "unit": "mph"}
